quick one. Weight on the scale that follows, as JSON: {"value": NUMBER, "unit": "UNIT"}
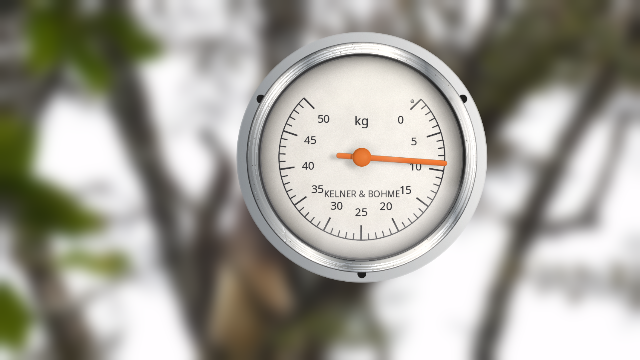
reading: {"value": 9, "unit": "kg"}
